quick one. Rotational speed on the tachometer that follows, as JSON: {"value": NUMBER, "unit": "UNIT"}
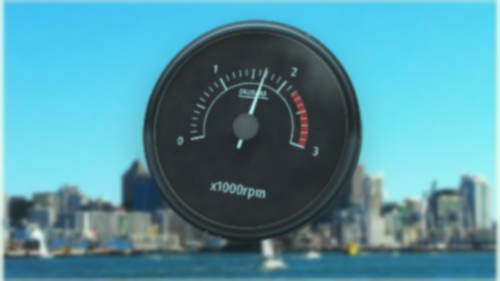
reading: {"value": 1700, "unit": "rpm"}
